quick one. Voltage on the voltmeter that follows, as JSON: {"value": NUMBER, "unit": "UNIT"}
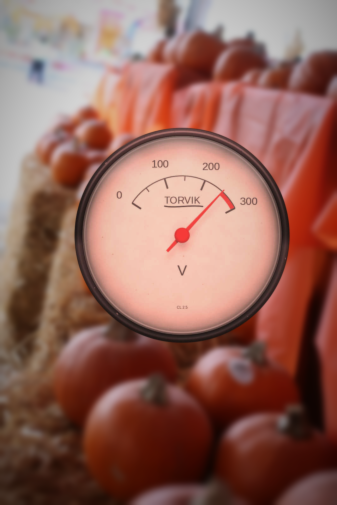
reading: {"value": 250, "unit": "V"}
